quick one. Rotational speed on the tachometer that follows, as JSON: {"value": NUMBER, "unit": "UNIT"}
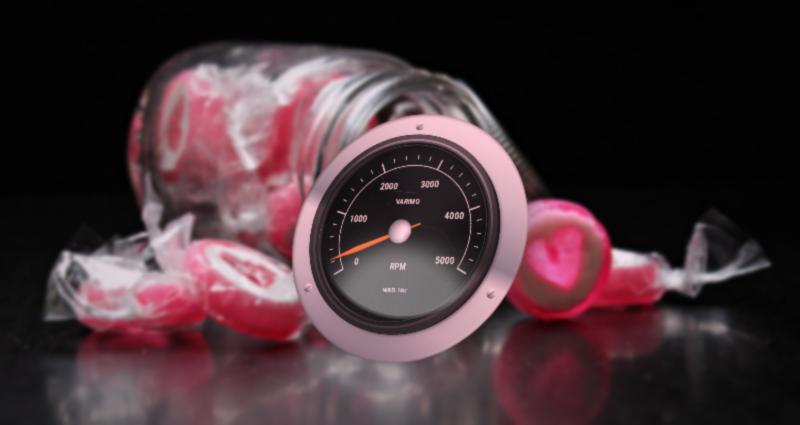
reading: {"value": 200, "unit": "rpm"}
